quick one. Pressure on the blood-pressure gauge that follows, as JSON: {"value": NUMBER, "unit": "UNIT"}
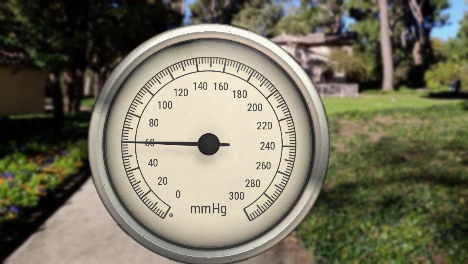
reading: {"value": 60, "unit": "mmHg"}
